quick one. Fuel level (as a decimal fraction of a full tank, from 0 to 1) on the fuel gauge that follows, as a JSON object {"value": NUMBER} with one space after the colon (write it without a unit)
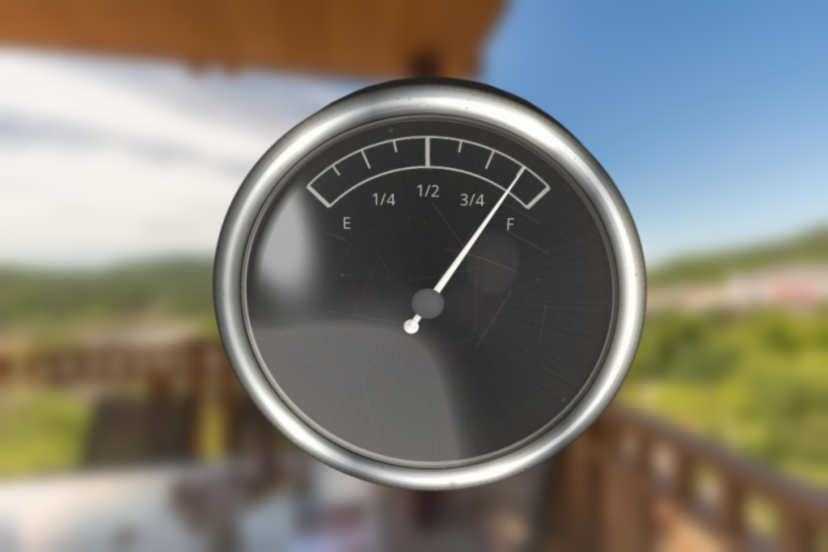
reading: {"value": 0.875}
